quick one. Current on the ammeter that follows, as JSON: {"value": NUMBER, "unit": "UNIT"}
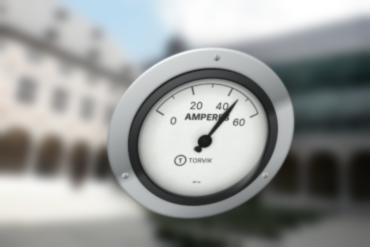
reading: {"value": 45, "unit": "A"}
